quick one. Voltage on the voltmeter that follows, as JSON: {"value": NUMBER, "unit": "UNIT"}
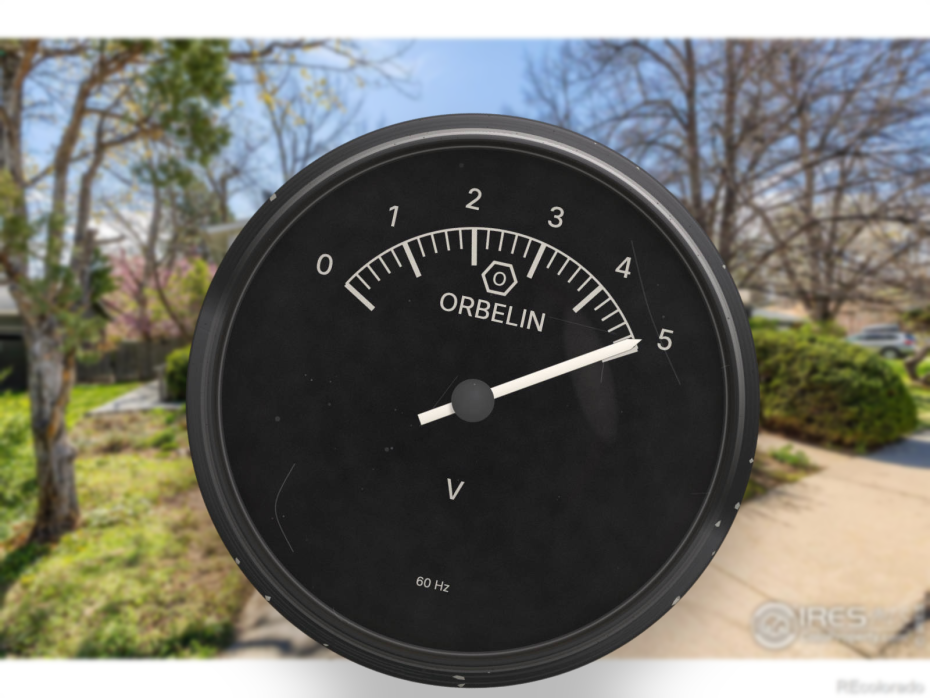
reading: {"value": 4.9, "unit": "V"}
